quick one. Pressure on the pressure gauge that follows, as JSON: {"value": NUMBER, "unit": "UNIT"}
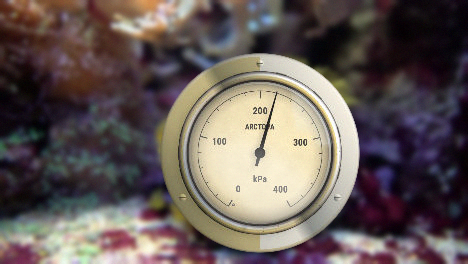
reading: {"value": 220, "unit": "kPa"}
